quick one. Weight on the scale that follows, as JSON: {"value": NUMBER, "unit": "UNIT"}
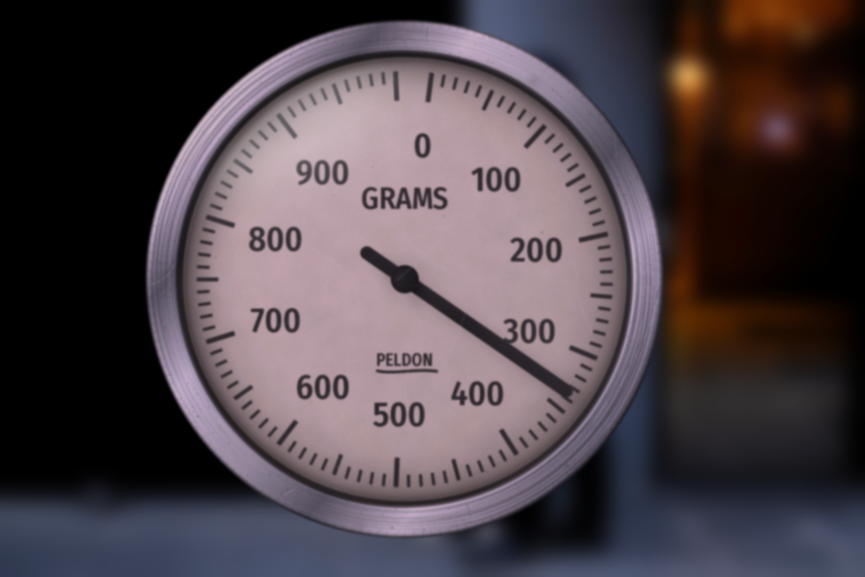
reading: {"value": 335, "unit": "g"}
